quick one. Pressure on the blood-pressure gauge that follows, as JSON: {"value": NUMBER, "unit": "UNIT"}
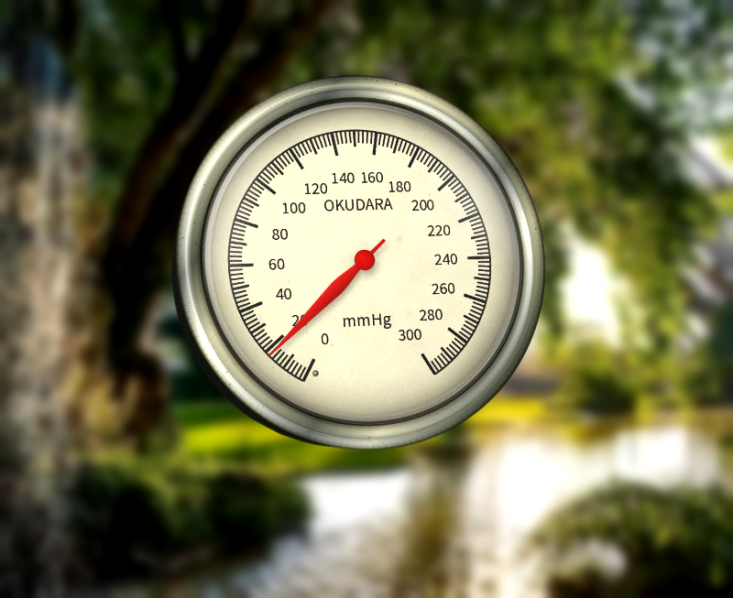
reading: {"value": 18, "unit": "mmHg"}
